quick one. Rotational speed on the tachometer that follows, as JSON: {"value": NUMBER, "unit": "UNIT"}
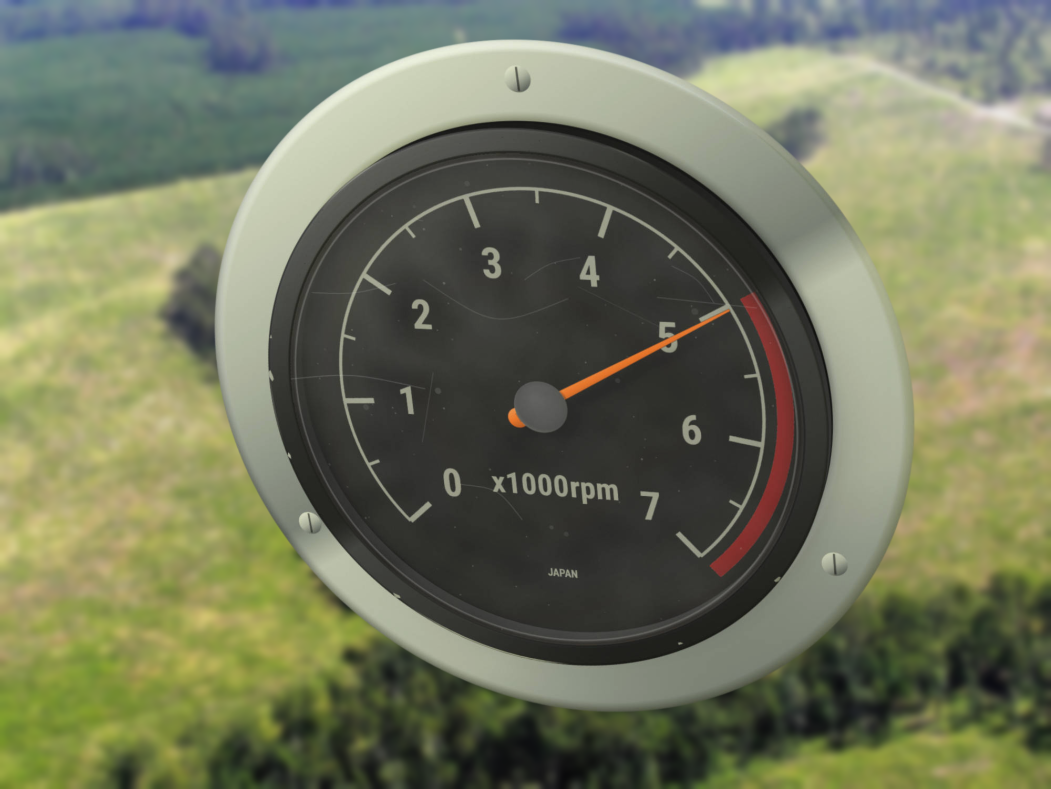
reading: {"value": 5000, "unit": "rpm"}
